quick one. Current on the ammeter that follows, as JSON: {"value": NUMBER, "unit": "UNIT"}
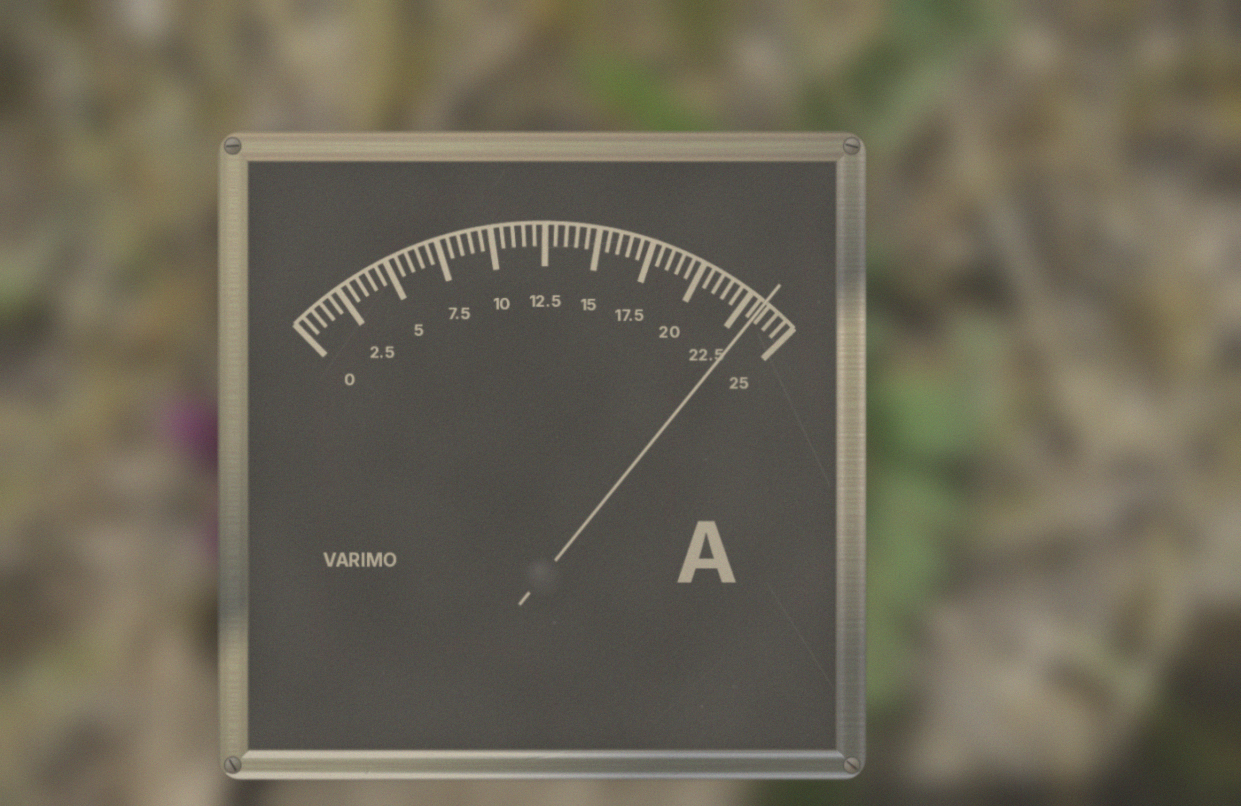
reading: {"value": 23.25, "unit": "A"}
